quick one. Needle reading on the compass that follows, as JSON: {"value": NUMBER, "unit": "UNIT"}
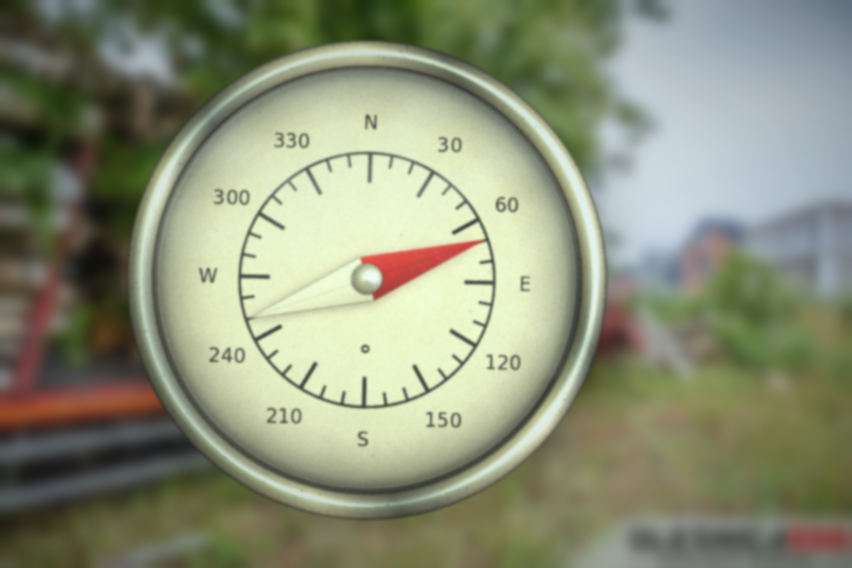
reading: {"value": 70, "unit": "°"}
